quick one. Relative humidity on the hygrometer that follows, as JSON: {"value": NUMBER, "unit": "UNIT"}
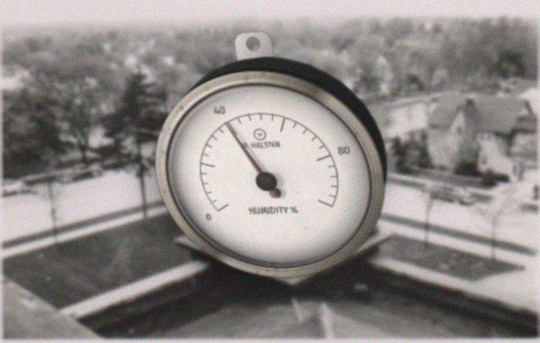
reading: {"value": 40, "unit": "%"}
